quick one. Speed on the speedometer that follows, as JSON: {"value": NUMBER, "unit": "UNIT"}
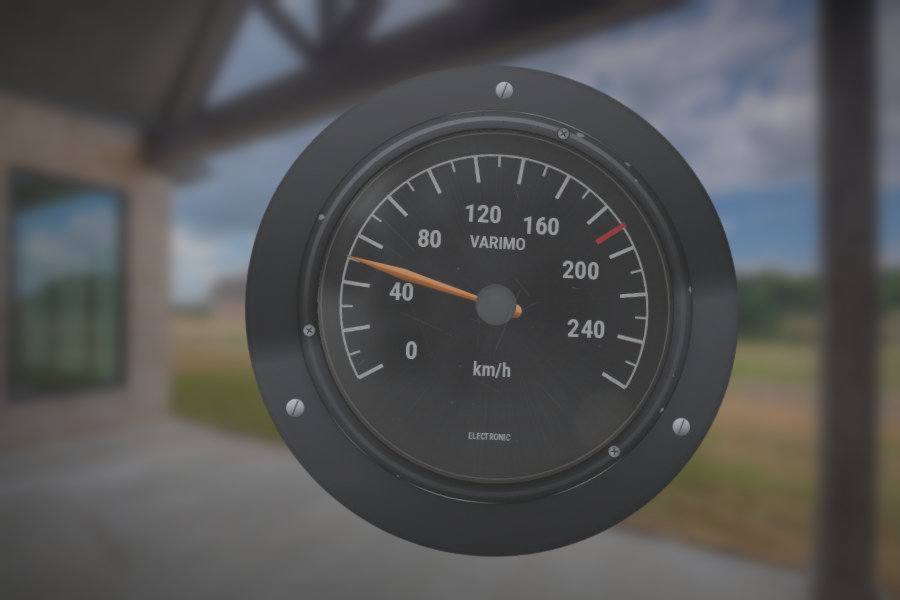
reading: {"value": 50, "unit": "km/h"}
